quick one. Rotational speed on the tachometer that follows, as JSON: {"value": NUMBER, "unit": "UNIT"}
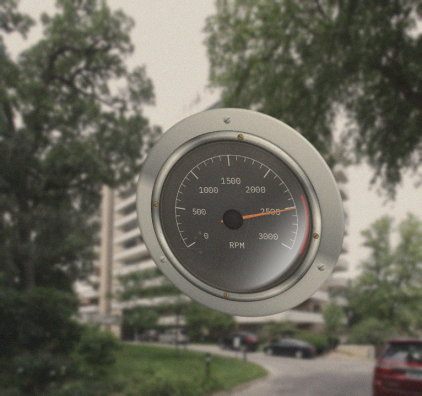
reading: {"value": 2500, "unit": "rpm"}
